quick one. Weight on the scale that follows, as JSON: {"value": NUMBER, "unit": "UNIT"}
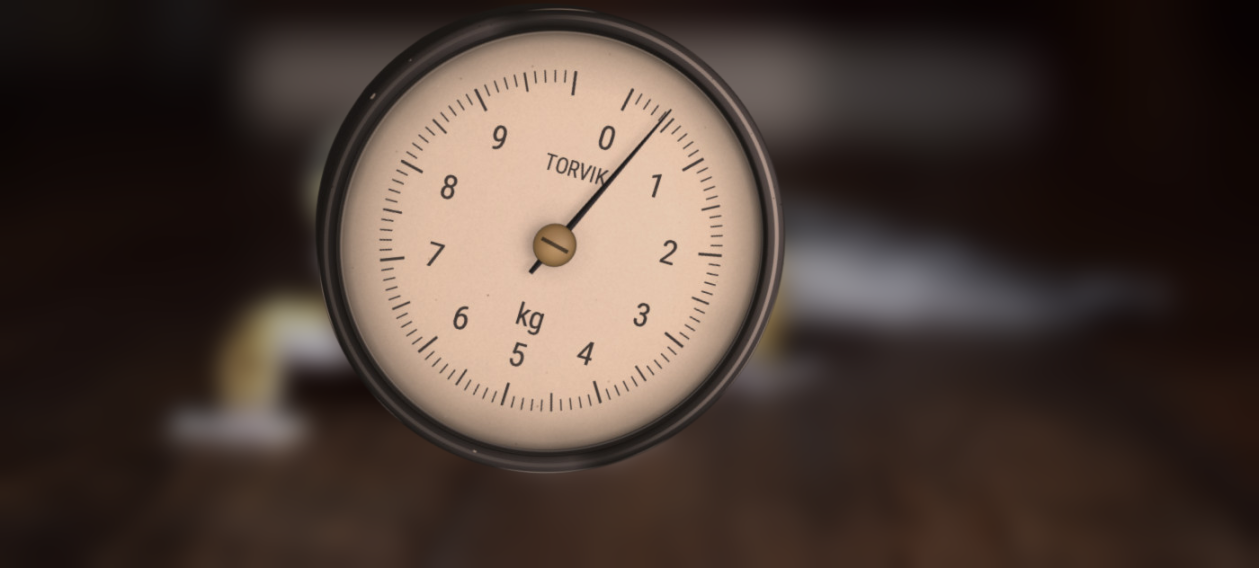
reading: {"value": 0.4, "unit": "kg"}
